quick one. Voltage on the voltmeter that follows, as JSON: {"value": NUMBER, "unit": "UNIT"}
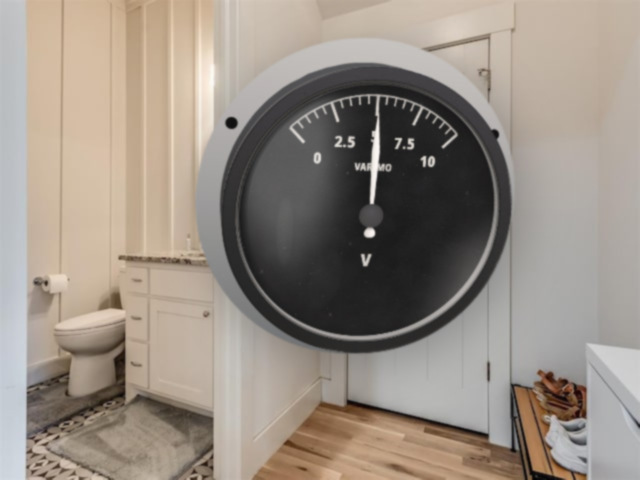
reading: {"value": 5, "unit": "V"}
